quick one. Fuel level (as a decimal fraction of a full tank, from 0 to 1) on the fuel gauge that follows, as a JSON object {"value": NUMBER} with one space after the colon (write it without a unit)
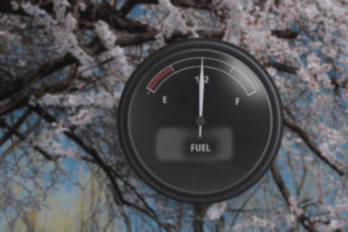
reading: {"value": 0.5}
